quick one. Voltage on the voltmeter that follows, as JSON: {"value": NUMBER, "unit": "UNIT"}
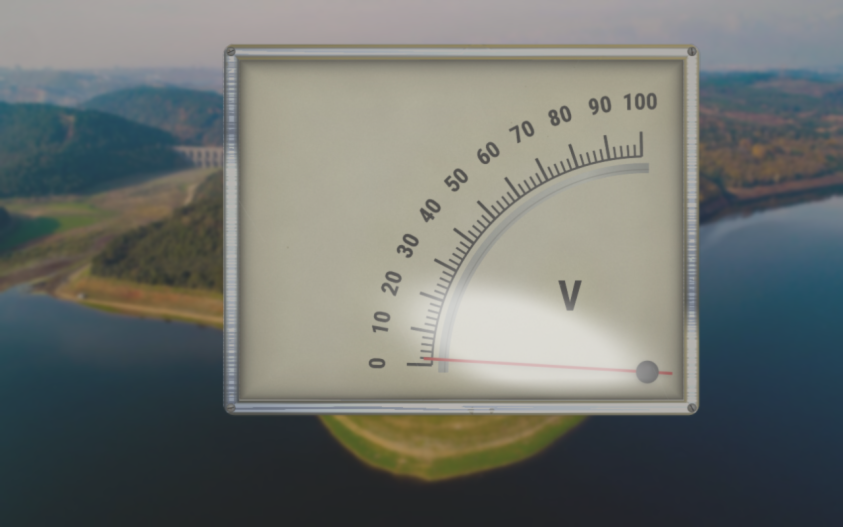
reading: {"value": 2, "unit": "V"}
